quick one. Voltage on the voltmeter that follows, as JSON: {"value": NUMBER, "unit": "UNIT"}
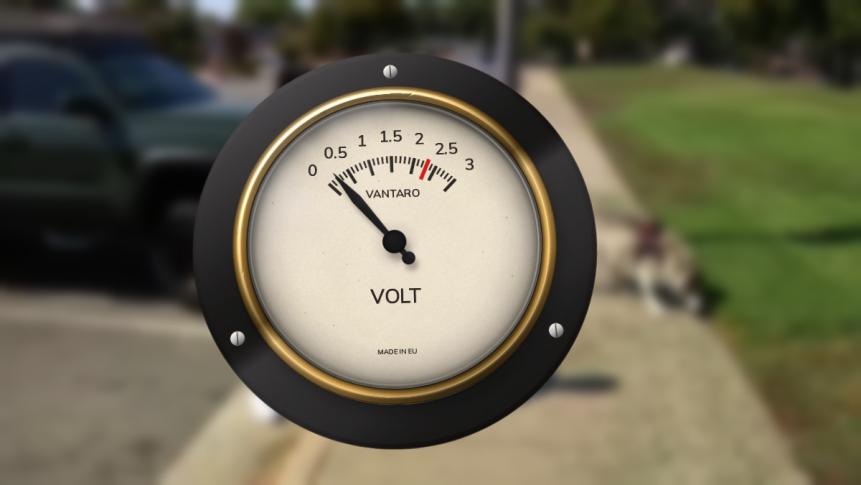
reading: {"value": 0.2, "unit": "V"}
